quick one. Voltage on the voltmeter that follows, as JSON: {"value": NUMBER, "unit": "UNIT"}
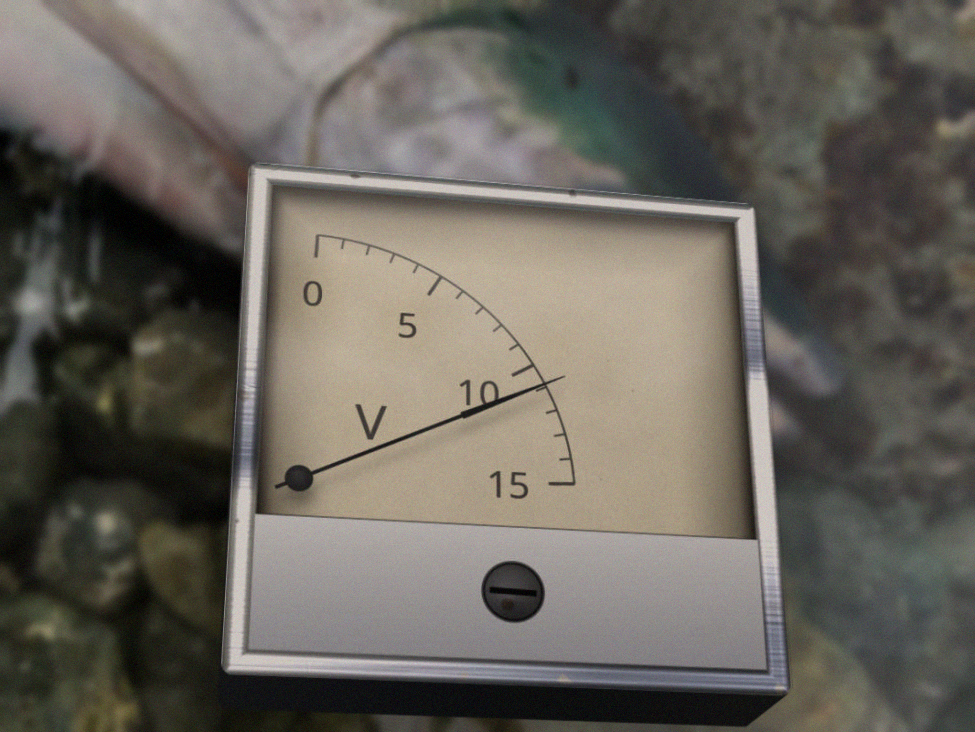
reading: {"value": 11, "unit": "V"}
